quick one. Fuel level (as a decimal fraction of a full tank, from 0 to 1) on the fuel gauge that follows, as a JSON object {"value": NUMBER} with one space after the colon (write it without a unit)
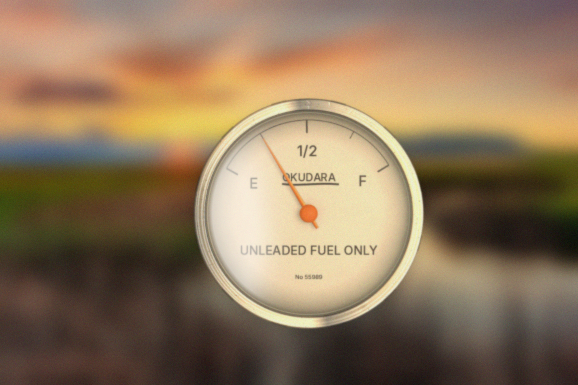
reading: {"value": 0.25}
